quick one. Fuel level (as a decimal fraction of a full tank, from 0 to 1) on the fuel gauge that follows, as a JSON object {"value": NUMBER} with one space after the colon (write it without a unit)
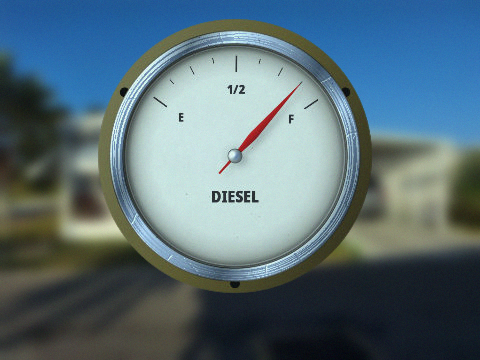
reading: {"value": 0.875}
